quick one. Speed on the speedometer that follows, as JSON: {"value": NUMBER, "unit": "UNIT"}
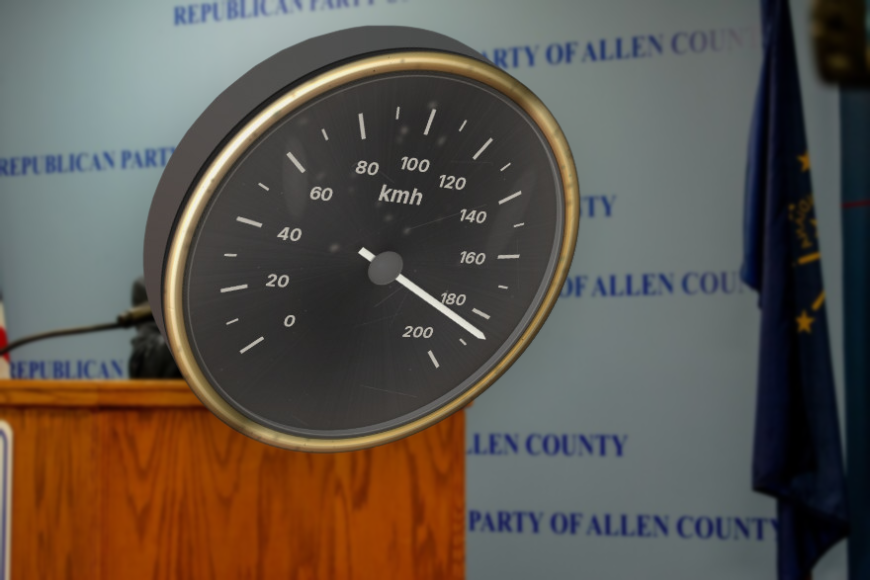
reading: {"value": 185, "unit": "km/h"}
